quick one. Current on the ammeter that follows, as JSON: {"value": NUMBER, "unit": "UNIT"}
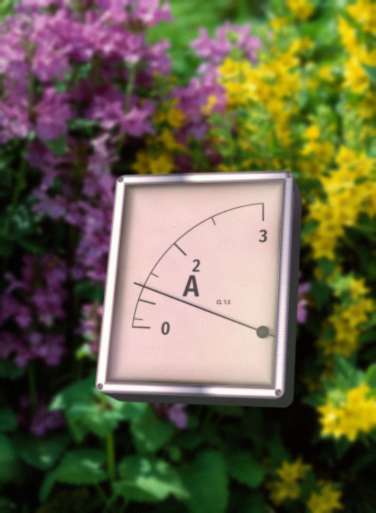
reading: {"value": 1.25, "unit": "A"}
